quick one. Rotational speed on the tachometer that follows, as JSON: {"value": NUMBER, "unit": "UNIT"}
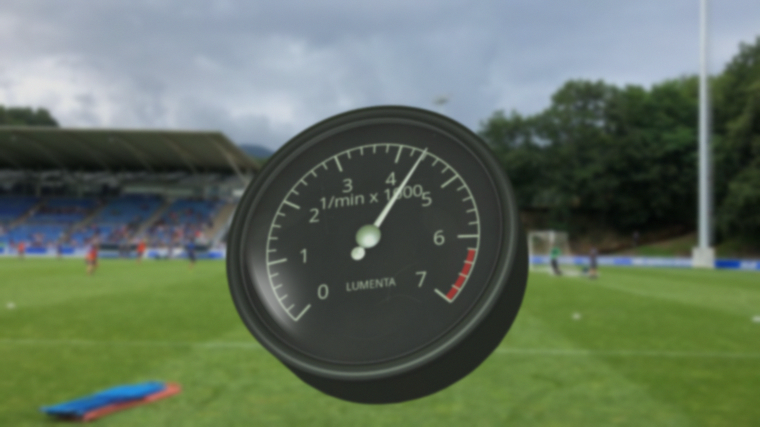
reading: {"value": 4400, "unit": "rpm"}
